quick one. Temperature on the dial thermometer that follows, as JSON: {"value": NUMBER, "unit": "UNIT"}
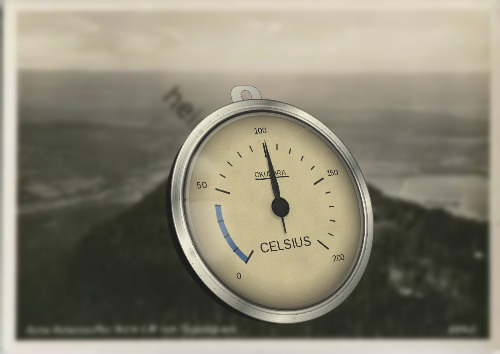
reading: {"value": 100, "unit": "°C"}
